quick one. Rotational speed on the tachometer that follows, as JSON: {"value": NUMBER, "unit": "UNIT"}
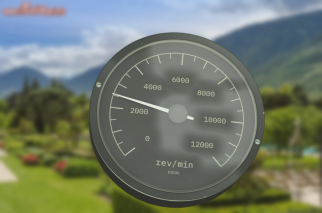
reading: {"value": 2500, "unit": "rpm"}
